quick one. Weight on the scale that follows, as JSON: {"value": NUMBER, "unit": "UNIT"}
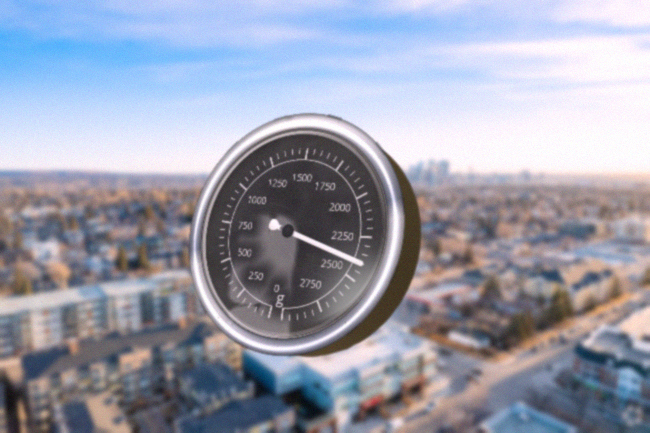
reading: {"value": 2400, "unit": "g"}
